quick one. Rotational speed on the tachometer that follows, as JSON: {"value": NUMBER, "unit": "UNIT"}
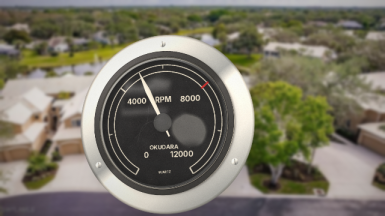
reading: {"value": 5000, "unit": "rpm"}
